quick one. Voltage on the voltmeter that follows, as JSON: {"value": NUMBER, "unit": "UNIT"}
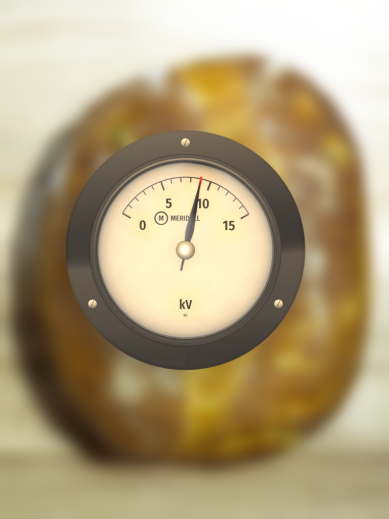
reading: {"value": 9, "unit": "kV"}
